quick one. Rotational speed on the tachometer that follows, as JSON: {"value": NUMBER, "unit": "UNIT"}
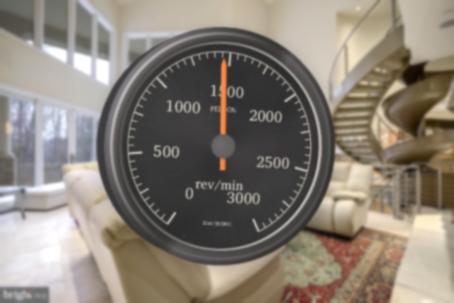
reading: {"value": 1450, "unit": "rpm"}
